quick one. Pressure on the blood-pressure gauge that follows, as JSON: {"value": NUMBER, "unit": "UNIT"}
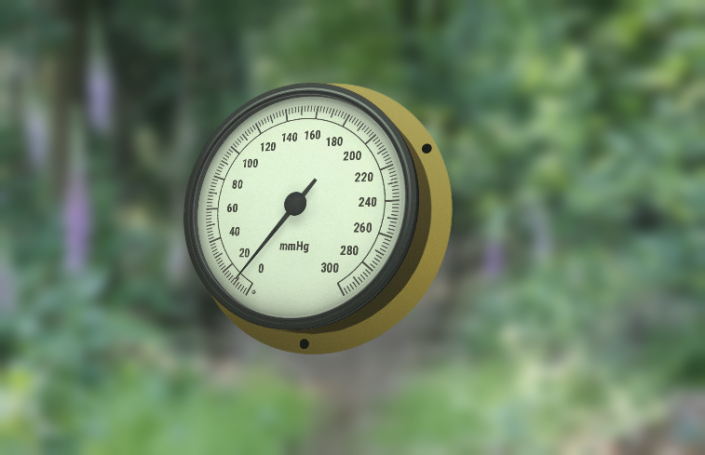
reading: {"value": 10, "unit": "mmHg"}
